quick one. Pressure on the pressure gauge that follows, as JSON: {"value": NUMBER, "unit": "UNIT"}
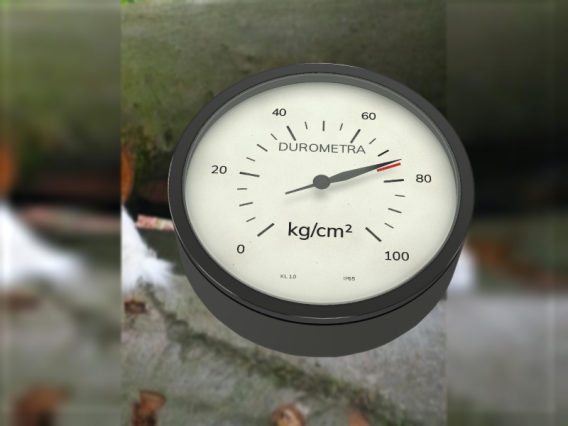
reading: {"value": 75, "unit": "kg/cm²"}
